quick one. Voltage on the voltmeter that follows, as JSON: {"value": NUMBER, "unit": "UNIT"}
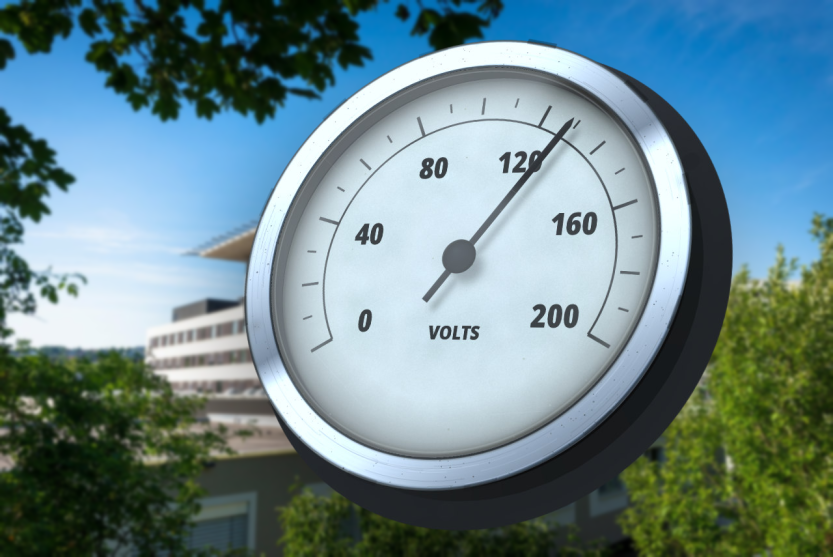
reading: {"value": 130, "unit": "V"}
